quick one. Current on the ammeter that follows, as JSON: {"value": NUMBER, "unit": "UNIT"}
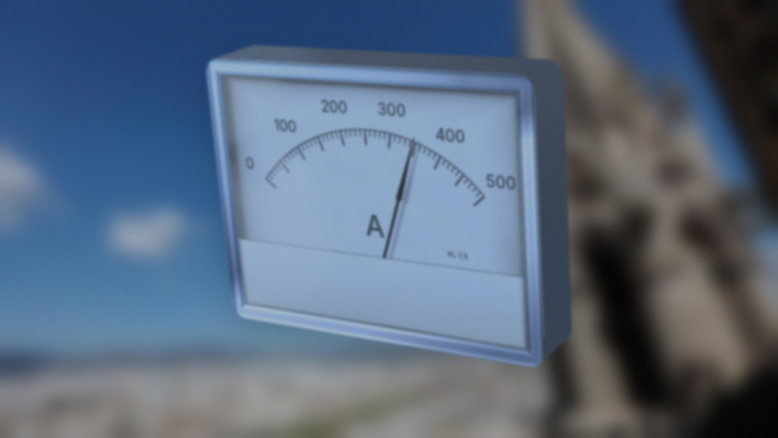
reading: {"value": 350, "unit": "A"}
